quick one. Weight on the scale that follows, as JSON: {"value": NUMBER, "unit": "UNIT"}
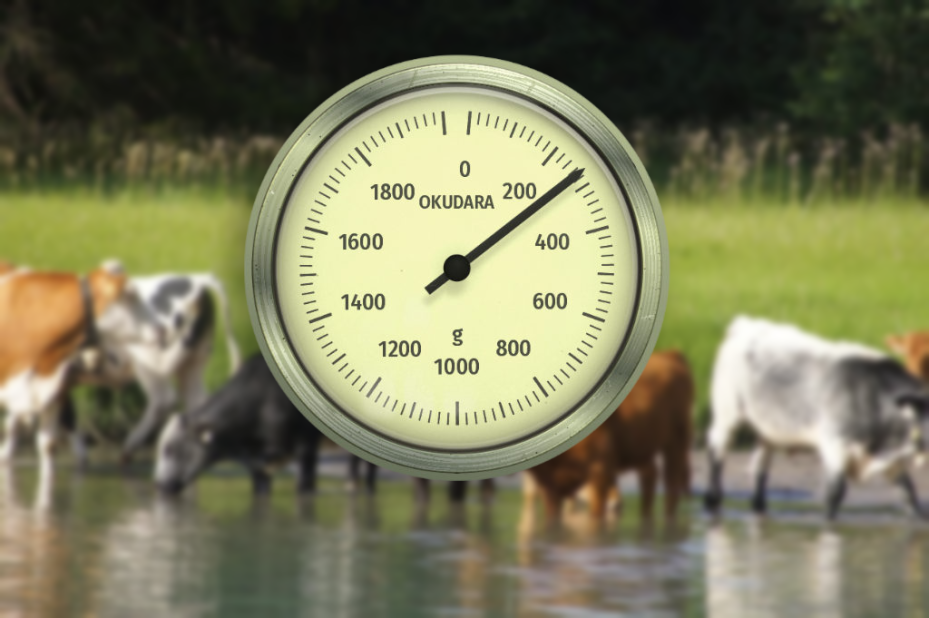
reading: {"value": 270, "unit": "g"}
